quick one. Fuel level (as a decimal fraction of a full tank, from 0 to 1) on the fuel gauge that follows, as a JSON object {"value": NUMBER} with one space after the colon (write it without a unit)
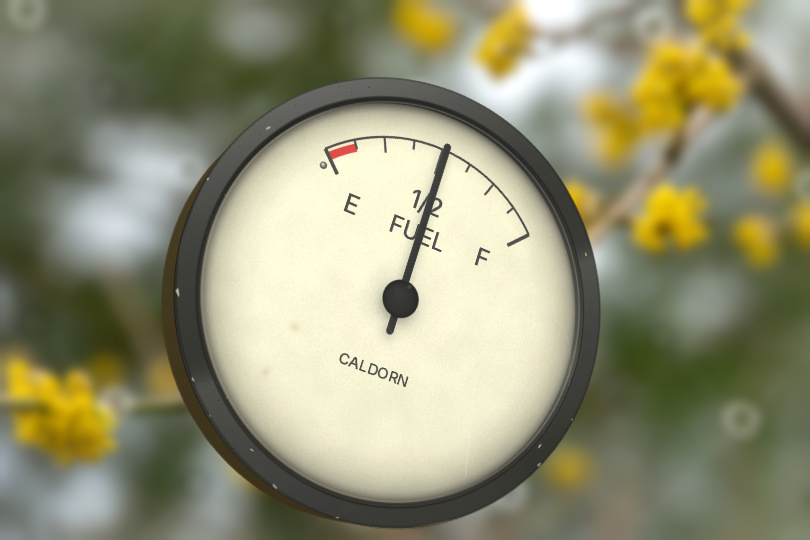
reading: {"value": 0.5}
